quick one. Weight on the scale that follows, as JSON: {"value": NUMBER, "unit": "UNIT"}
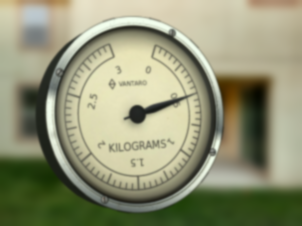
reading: {"value": 0.5, "unit": "kg"}
